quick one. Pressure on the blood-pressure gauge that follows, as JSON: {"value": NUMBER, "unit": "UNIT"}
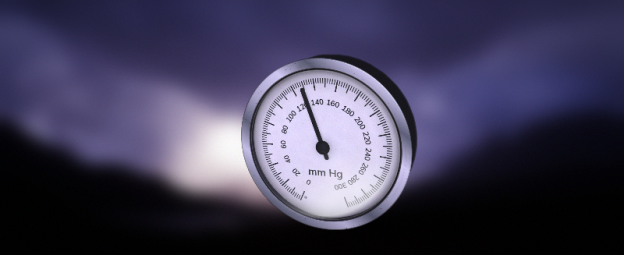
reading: {"value": 130, "unit": "mmHg"}
